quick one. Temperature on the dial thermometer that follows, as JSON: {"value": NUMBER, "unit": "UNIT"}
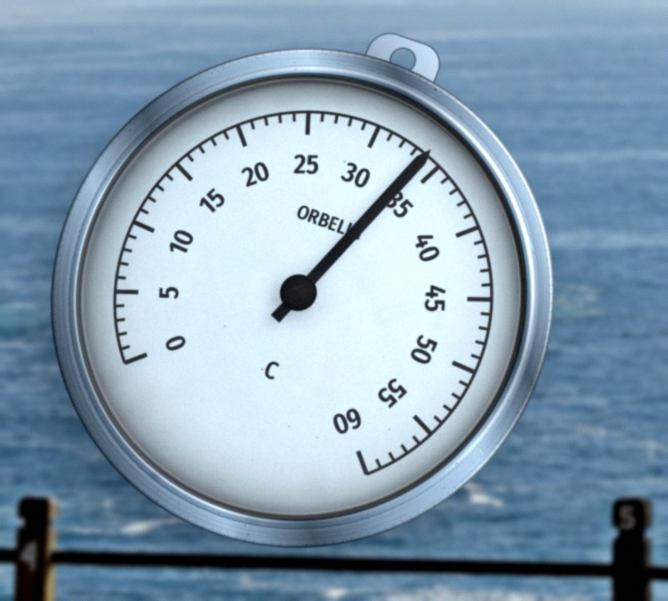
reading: {"value": 34, "unit": "°C"}
